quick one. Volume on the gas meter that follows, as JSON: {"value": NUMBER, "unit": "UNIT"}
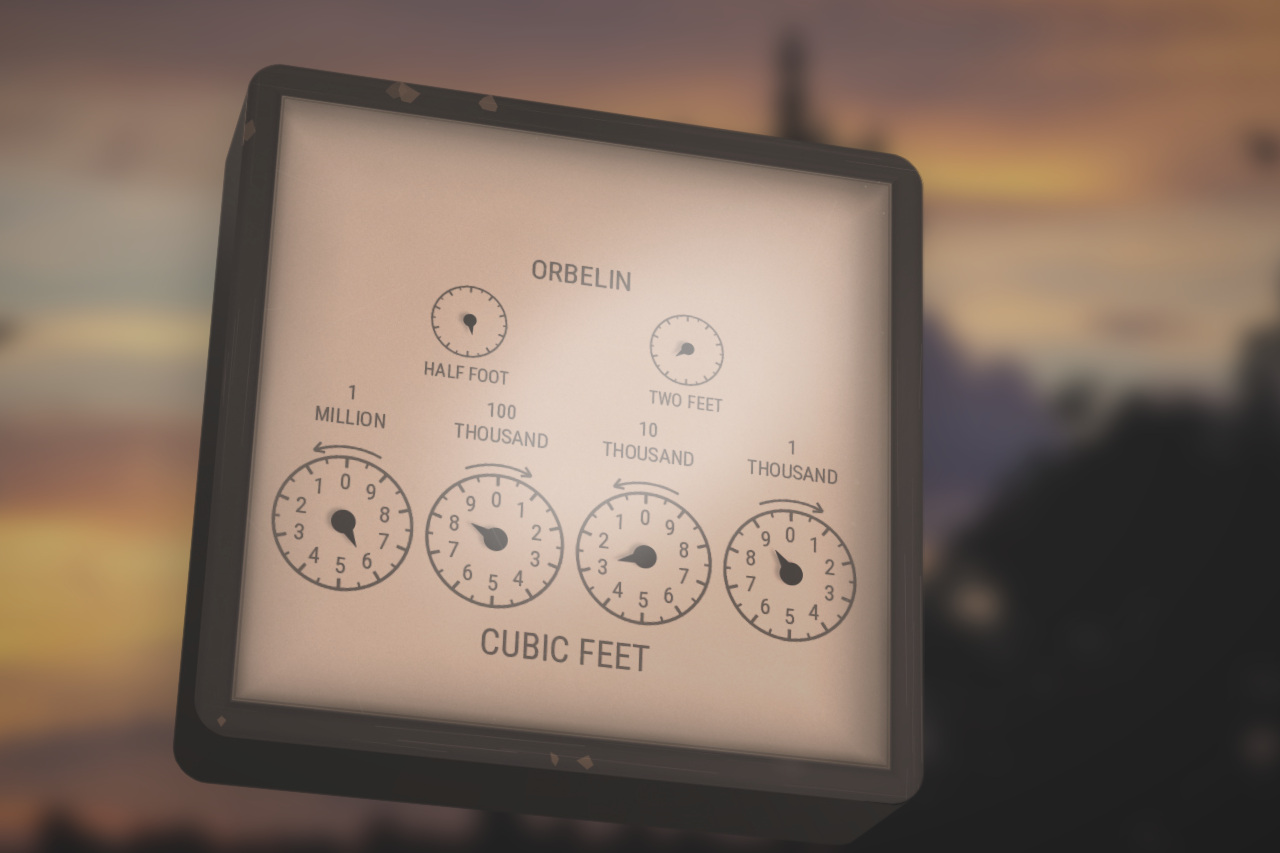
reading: {"value": 582900, "unit": "ft³"}
